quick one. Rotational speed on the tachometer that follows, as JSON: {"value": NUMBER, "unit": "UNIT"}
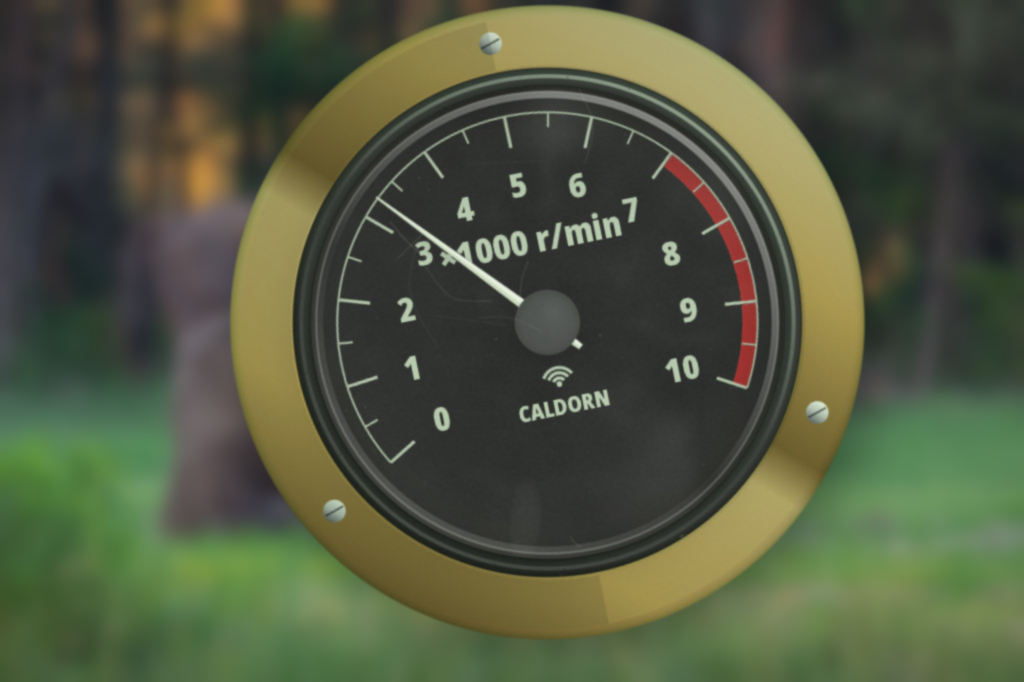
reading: {"value": 3250, "unit": "rpm"}
